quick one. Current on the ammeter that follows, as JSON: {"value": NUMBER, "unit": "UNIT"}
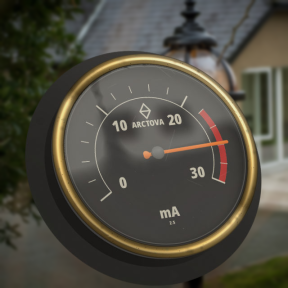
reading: {"value": 26, "unit": "mA"}
